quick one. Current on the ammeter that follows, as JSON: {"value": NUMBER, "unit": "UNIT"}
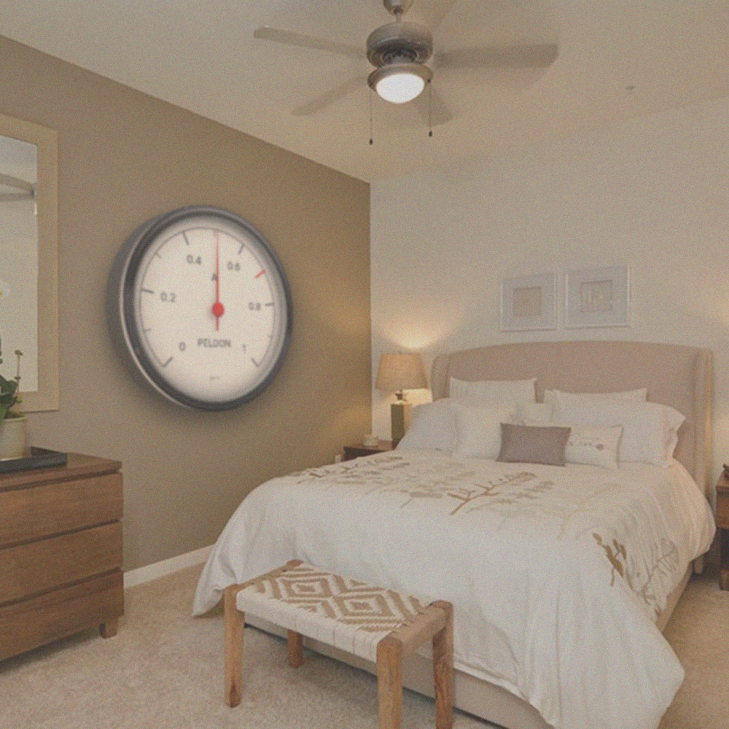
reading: {"value": 0.5, "unit": "A"}
